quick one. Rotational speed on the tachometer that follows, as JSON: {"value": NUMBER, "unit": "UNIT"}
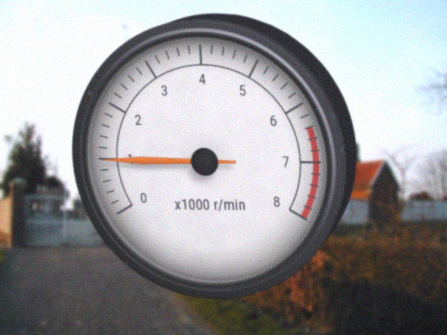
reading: {"value": 1000, "unit": "rpm"}
